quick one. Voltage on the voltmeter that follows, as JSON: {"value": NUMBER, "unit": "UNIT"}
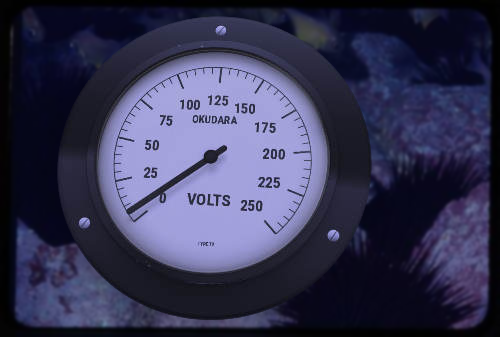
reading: {"value": 5, "unit": "V"}
